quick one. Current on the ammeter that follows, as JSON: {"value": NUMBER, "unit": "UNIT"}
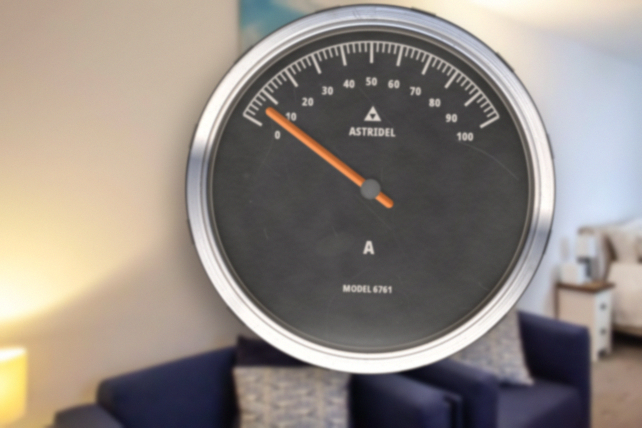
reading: {"value": 6, "unit": "A"}
